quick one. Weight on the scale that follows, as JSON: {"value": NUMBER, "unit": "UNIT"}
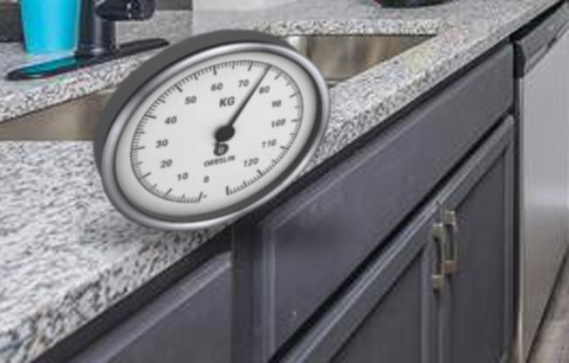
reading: {"value": 75, "unit": "kg"}
